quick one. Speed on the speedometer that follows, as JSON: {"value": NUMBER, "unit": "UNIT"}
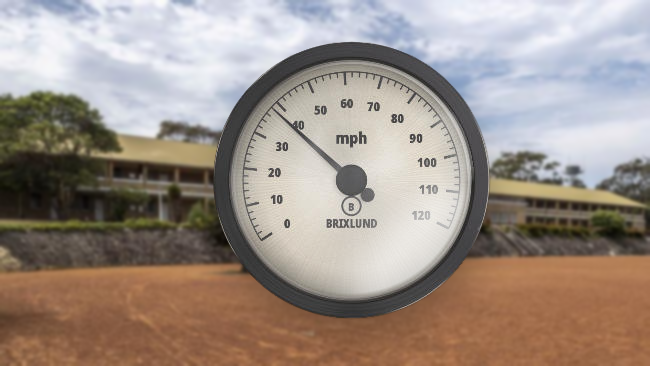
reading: {"value": 38, "unit": "mph"}
